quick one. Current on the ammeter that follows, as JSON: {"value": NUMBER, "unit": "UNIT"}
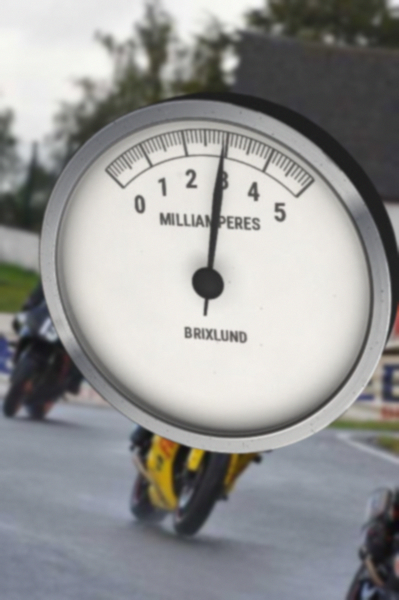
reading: {"value": 3, "unit": "mA"}
